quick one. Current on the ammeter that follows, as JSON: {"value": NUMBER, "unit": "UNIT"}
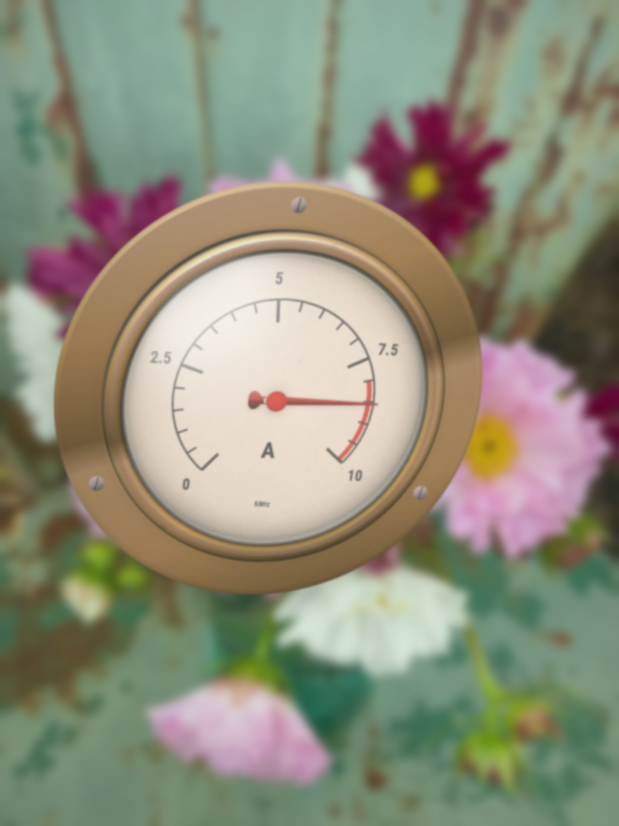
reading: {"value": 8.5, "unit": "A"}
